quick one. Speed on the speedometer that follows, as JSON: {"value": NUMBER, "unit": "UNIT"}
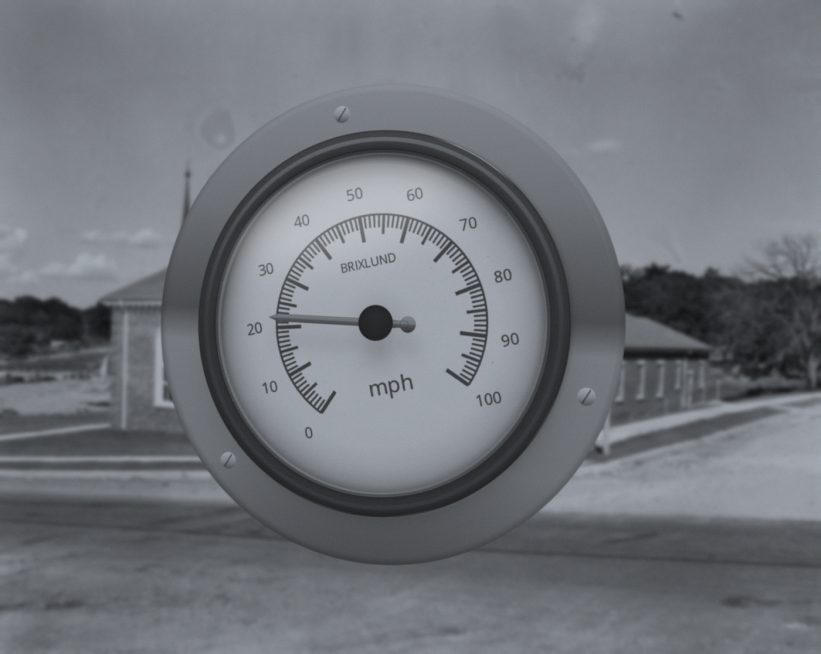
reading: {"value": 22, "unit": "mph"}
